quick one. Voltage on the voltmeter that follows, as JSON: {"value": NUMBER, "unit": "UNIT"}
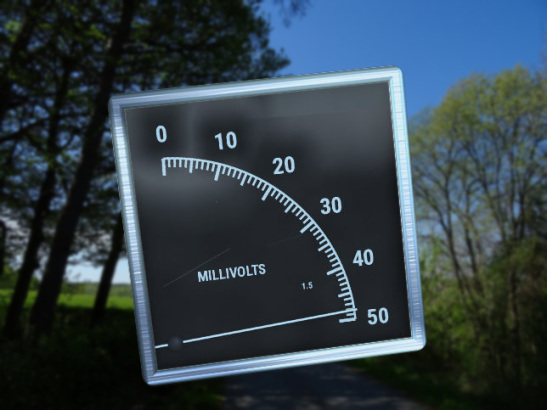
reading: {"value": 48, "unit": "mV"}
